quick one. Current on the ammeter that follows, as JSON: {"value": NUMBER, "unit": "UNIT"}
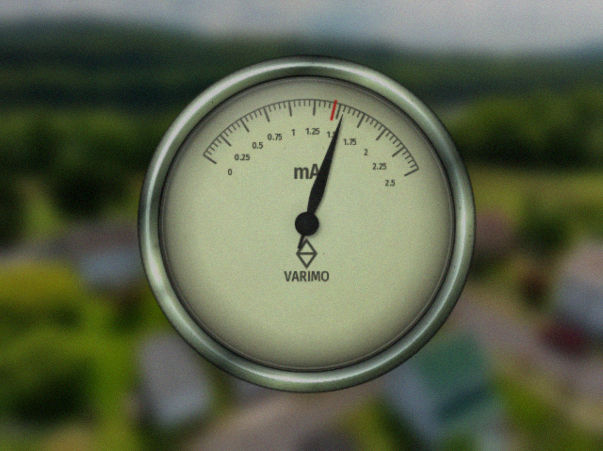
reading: {"value": 1.55, "unit": "mA"}
